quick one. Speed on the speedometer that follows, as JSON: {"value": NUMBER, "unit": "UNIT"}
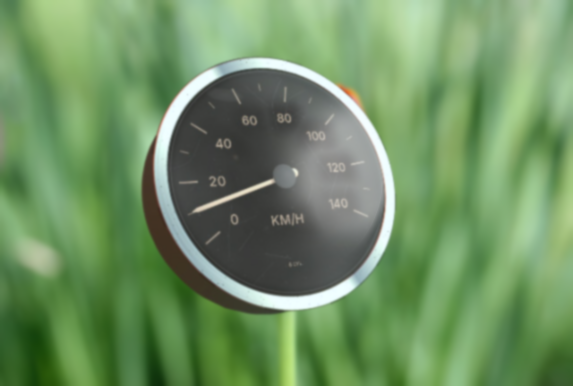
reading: {"value": 10, "unit": "km/h"}
